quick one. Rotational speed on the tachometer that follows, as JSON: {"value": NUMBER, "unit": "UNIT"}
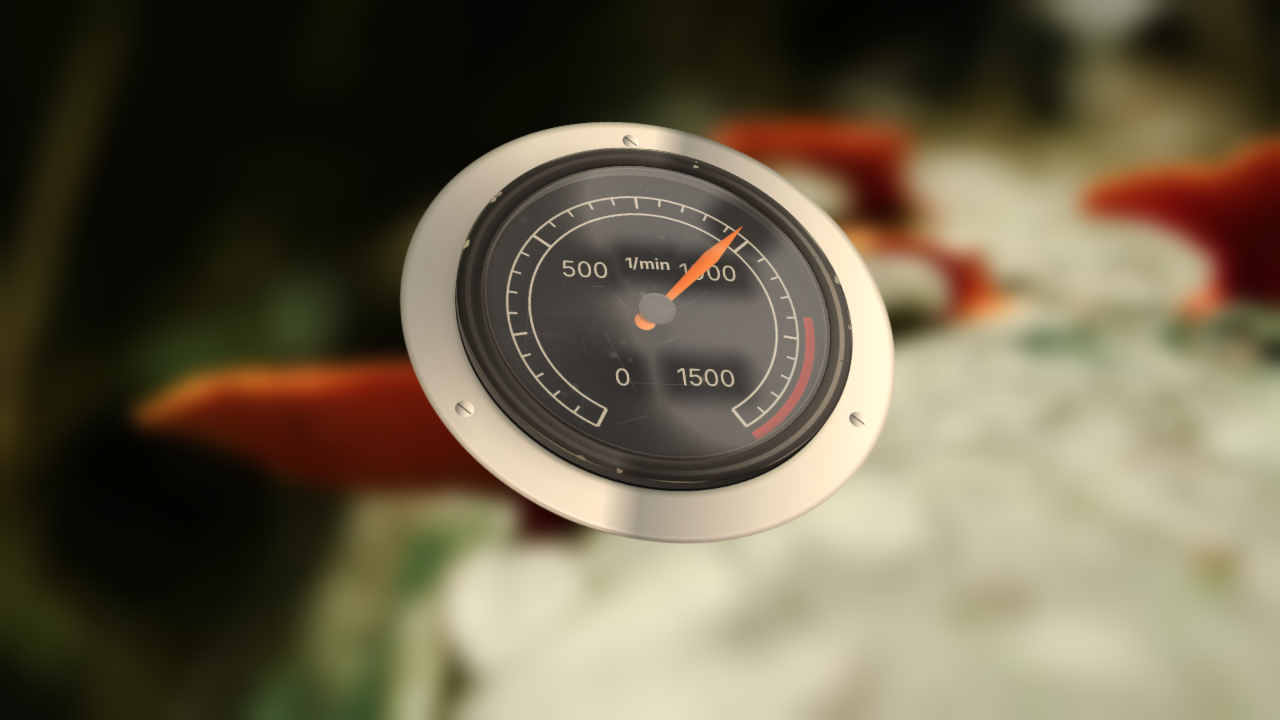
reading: {"value": 975, "unit": "rpm"}
